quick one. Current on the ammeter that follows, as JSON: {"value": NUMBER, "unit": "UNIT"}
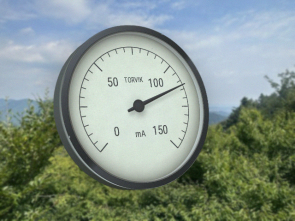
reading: {"value": 112.5, "unit": "mA"}
